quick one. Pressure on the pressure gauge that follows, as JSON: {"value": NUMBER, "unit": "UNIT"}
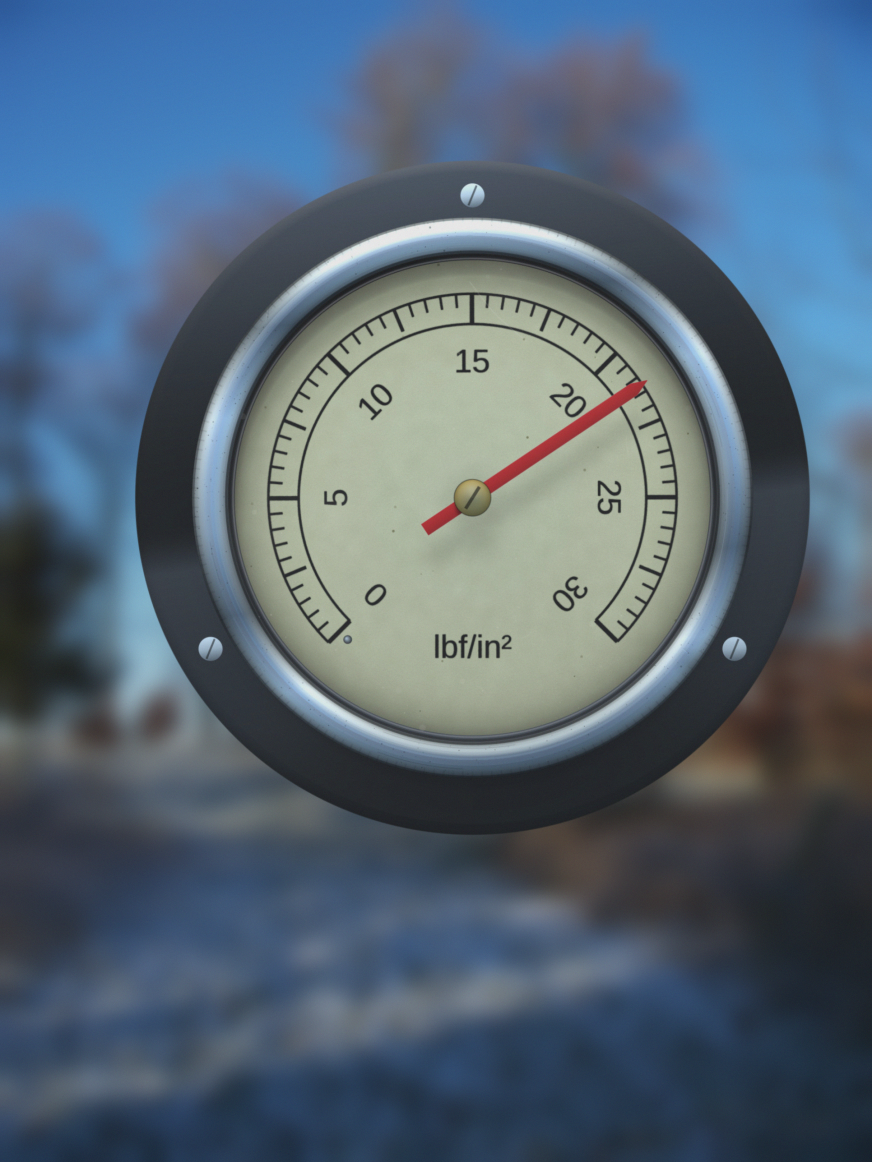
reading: {"value": 21.25, "unit": "psi"}
